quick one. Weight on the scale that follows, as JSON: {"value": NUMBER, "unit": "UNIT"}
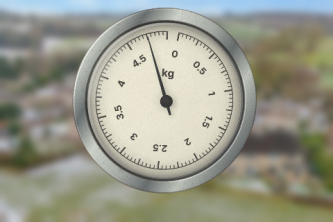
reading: {"value": 4.75, "unit": "kg"}
